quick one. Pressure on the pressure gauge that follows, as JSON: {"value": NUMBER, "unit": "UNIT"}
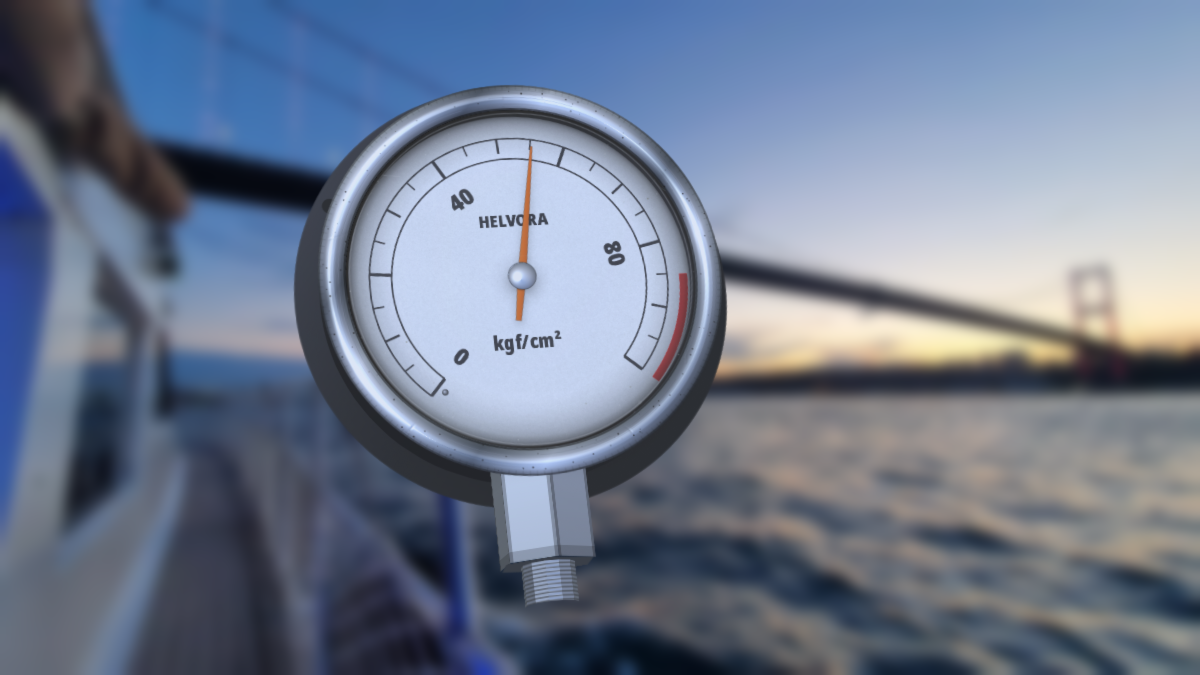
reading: {"value": 55, "unit": "kg/cm²"}
